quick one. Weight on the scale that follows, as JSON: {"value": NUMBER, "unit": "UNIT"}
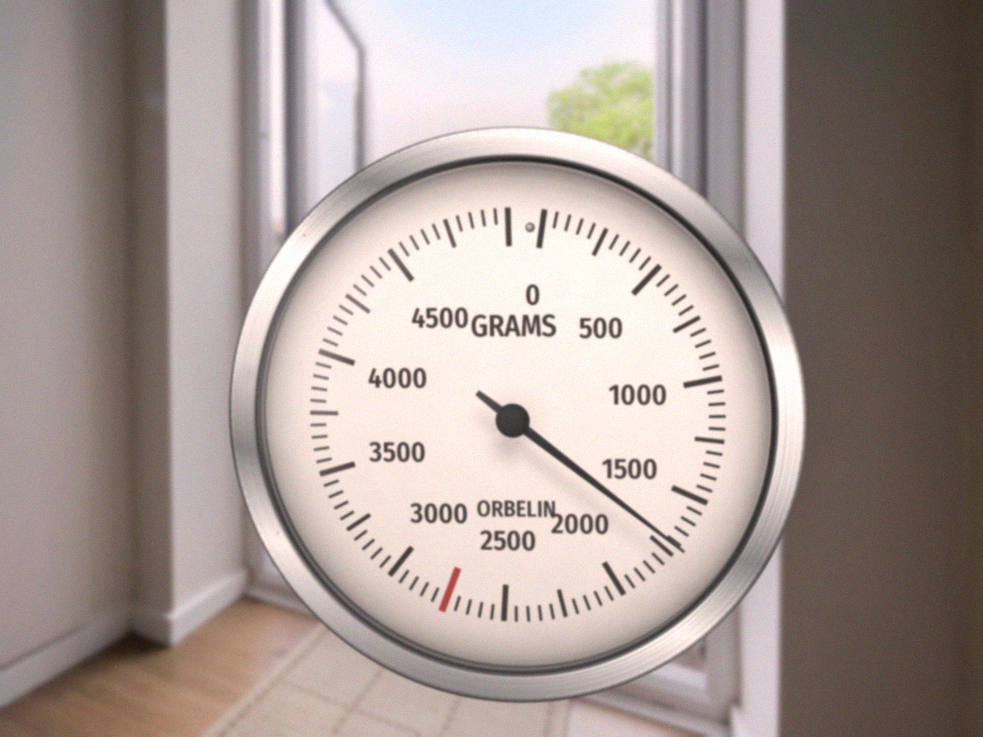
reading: {"value": 1700, "unit": "g"}
